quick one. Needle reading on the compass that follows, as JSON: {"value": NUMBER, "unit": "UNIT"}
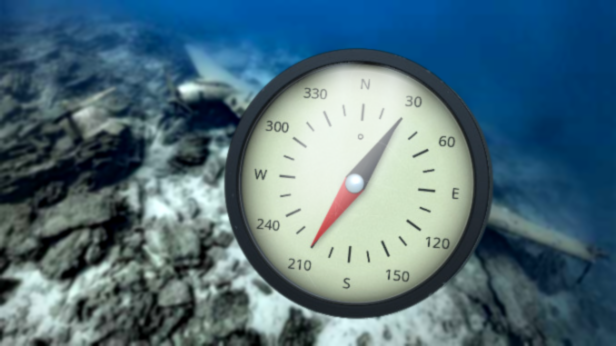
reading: {"value": 210, "unit": "°"}
